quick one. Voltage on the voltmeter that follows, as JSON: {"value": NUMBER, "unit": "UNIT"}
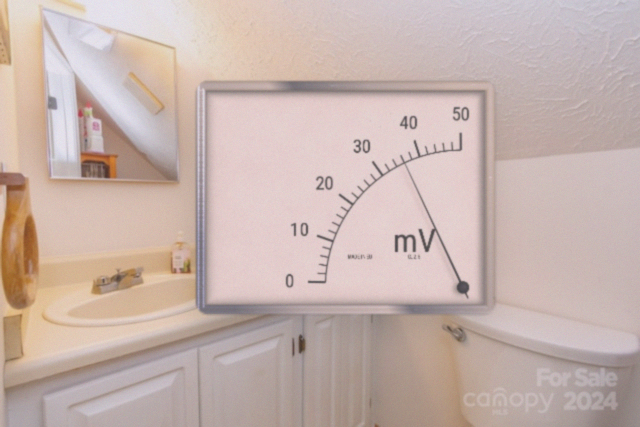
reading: {"value": 36, "unit": "mV"}
